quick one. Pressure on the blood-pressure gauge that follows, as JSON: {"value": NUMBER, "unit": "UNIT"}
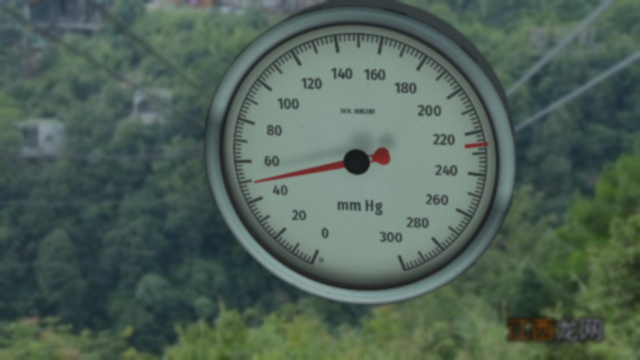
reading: {"value": 50, "unit": "mmHg"}
